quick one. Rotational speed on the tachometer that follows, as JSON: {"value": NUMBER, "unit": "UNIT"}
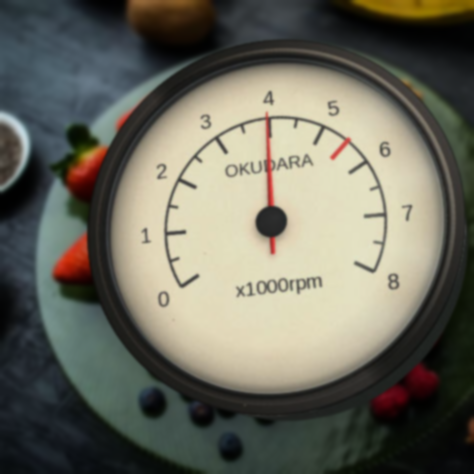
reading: {"value": 4000, "unit": "rpm"}
